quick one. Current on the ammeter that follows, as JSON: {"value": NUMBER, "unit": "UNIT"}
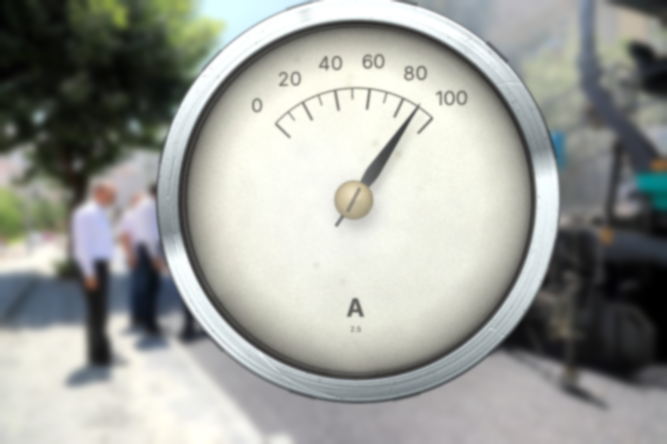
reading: {"value": 90, "unit": "A"}
